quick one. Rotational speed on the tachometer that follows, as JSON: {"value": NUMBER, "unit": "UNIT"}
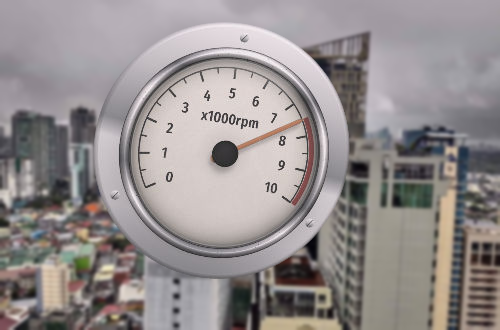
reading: {"value": 7500, "unit": "rpm"}
